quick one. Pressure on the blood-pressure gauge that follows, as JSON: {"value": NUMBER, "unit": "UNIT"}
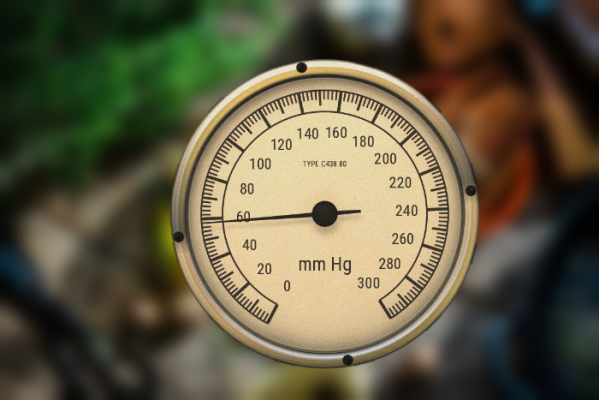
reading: {"value": 58, "unit": "mmHg"}
